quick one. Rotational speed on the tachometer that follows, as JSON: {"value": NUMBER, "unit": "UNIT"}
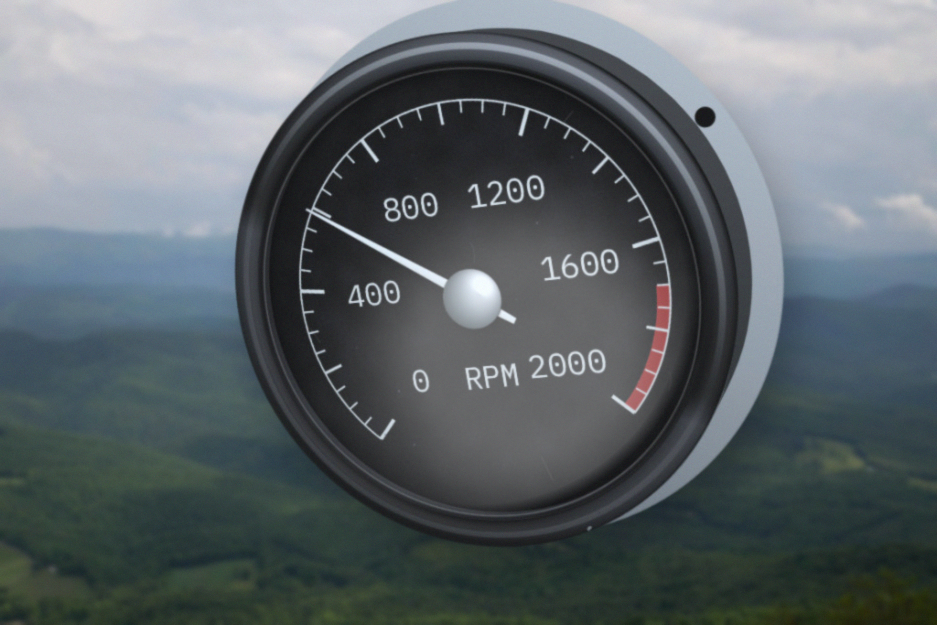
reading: {"value": 600, "unit": "rpm"}
